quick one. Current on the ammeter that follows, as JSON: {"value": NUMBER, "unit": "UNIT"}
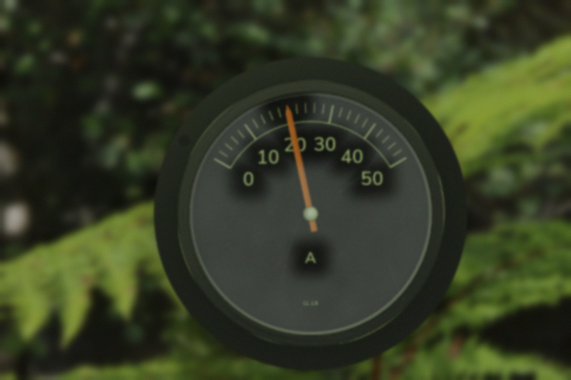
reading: {"value": 20, "unit": "A"}
